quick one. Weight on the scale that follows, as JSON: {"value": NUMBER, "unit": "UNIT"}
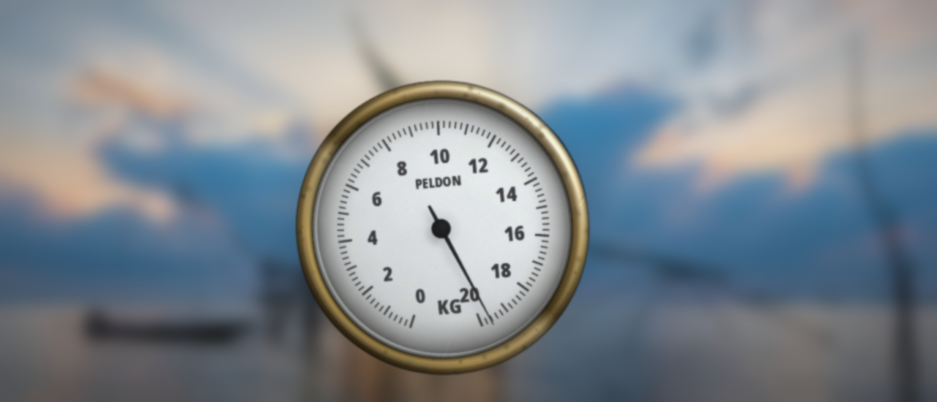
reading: {"value": 19.6, "unit": "kg"}
